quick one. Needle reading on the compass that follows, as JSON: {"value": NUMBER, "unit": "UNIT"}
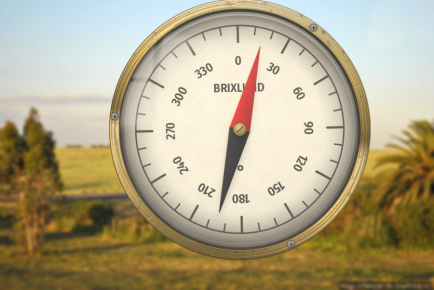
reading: {"value": 15, "unit": "°"}
